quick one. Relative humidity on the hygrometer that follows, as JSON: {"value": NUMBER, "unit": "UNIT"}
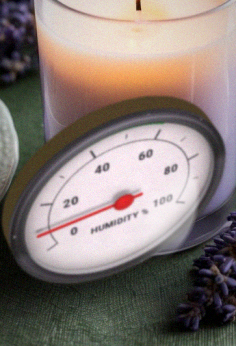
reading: {"value": 10, "unit": "%"}
